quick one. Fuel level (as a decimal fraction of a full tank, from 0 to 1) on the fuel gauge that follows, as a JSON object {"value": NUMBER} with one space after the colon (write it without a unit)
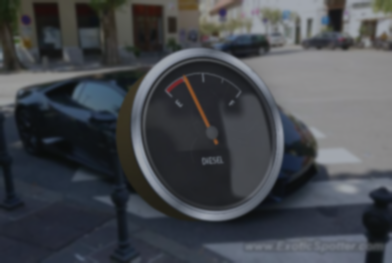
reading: {"value": 0.25}
